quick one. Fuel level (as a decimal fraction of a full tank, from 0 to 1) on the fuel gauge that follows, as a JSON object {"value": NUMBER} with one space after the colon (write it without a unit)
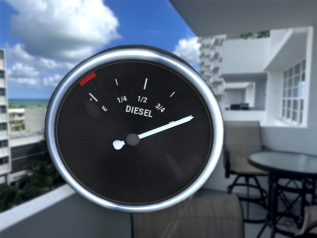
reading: {"value": 1}
